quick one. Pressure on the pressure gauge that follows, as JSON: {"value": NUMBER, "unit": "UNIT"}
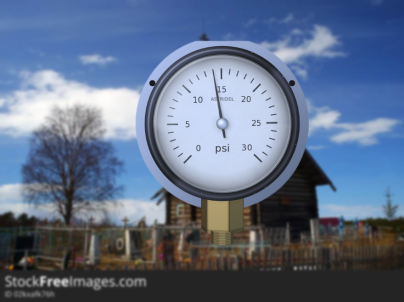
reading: {"value": 14, "unit": "psi"}
